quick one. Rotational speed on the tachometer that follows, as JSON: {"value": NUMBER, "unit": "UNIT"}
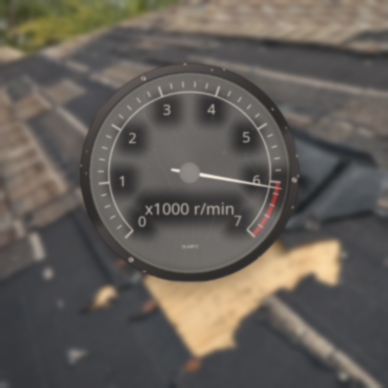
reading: {"value": 6100, "unit": "rpm"}
